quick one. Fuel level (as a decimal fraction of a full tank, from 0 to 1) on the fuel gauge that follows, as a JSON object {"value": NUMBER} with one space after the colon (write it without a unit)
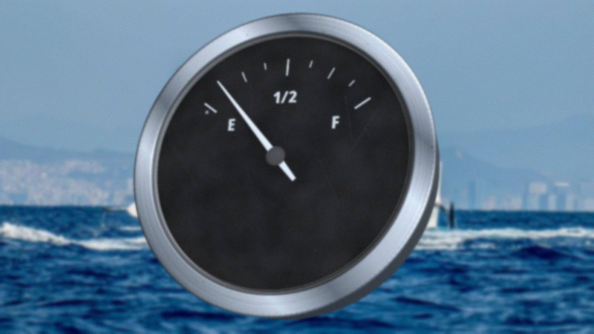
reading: {"value": 0.125}
